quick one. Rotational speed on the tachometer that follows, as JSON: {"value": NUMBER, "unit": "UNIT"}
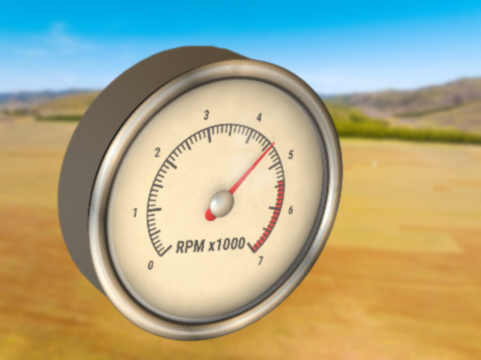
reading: {"value": 4500, "unit": "rpm"}
